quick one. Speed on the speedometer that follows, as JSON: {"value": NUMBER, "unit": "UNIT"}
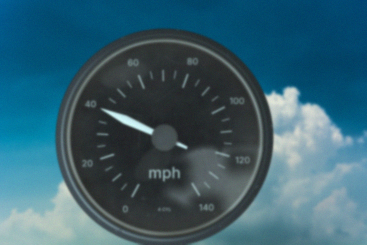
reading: {"value": 40, "unit": "mph"}
